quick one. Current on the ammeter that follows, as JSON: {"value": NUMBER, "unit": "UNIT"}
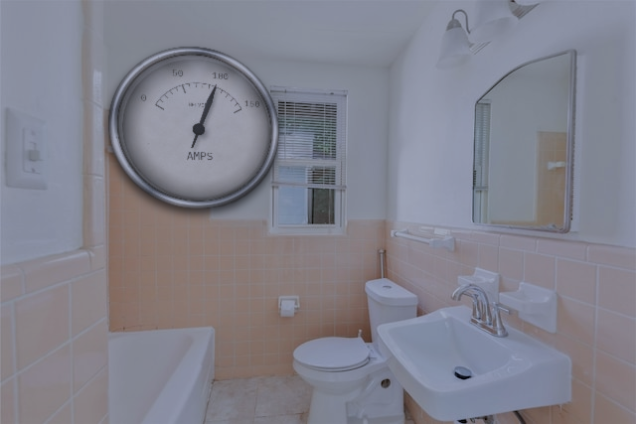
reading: {"value": 100, "unit": "A"}
